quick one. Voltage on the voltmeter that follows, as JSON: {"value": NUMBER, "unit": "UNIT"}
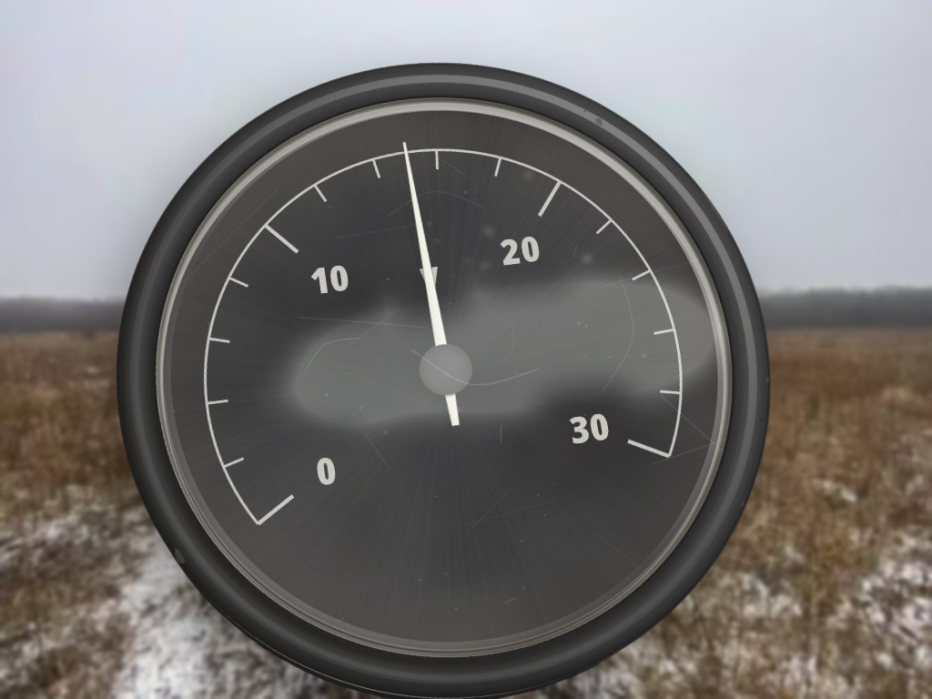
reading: {"value": 15, "unit": "V"}
